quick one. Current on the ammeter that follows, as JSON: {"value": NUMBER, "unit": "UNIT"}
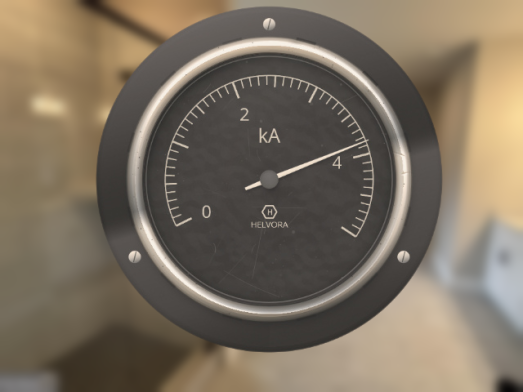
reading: {"value": 3.85, "unit": "kA"}
